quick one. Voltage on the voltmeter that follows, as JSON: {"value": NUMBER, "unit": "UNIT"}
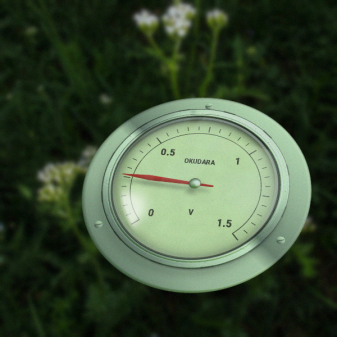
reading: {"value": 0.25, "unit": "V"}
